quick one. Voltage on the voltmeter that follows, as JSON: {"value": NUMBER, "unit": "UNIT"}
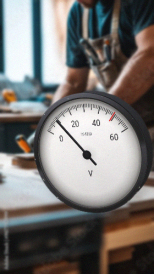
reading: {"value": 10, "unit": "V"}
